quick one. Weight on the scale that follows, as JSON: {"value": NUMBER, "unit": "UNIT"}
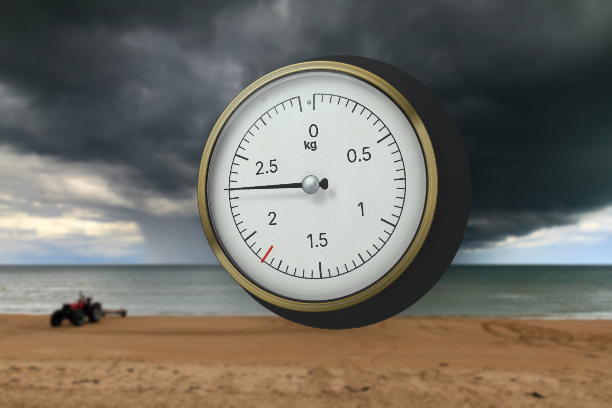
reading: {"value": 2.3, "unit": "kg"}
